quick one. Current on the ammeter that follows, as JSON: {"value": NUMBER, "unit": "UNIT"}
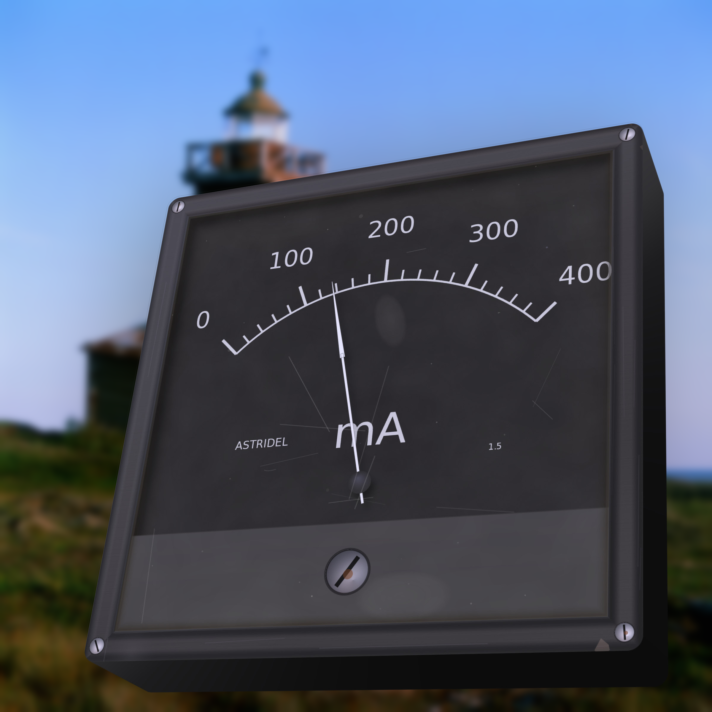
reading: {"value": 140, "unit": "mA"}
